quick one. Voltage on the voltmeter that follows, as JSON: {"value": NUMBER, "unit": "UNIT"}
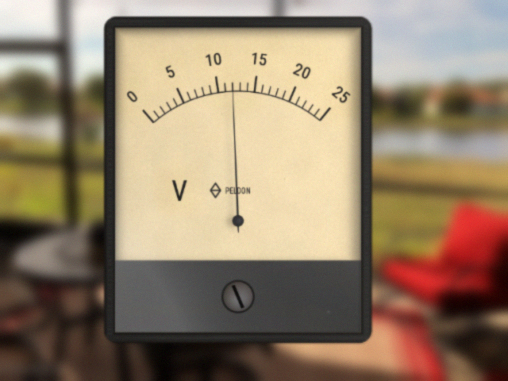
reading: {"value": 12, "unit": "V"}
